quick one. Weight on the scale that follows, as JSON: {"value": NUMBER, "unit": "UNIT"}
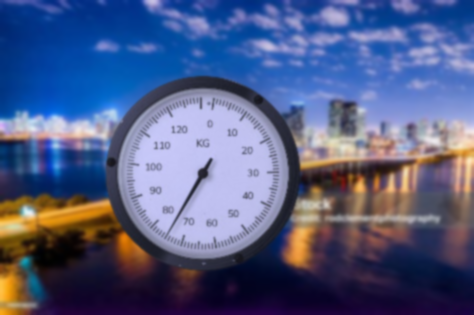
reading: {"value": 75, "unit": "kg"}
